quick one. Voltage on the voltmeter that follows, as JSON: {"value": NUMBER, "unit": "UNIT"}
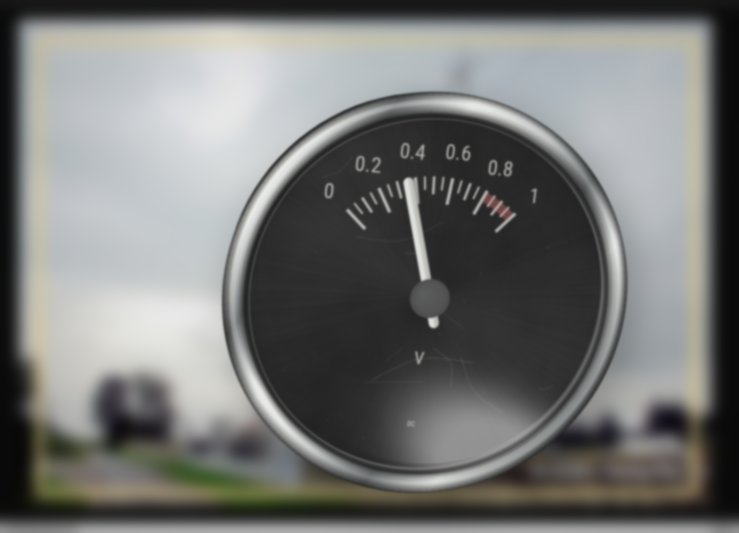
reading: {"value": 0.35, "unit": "V"}
